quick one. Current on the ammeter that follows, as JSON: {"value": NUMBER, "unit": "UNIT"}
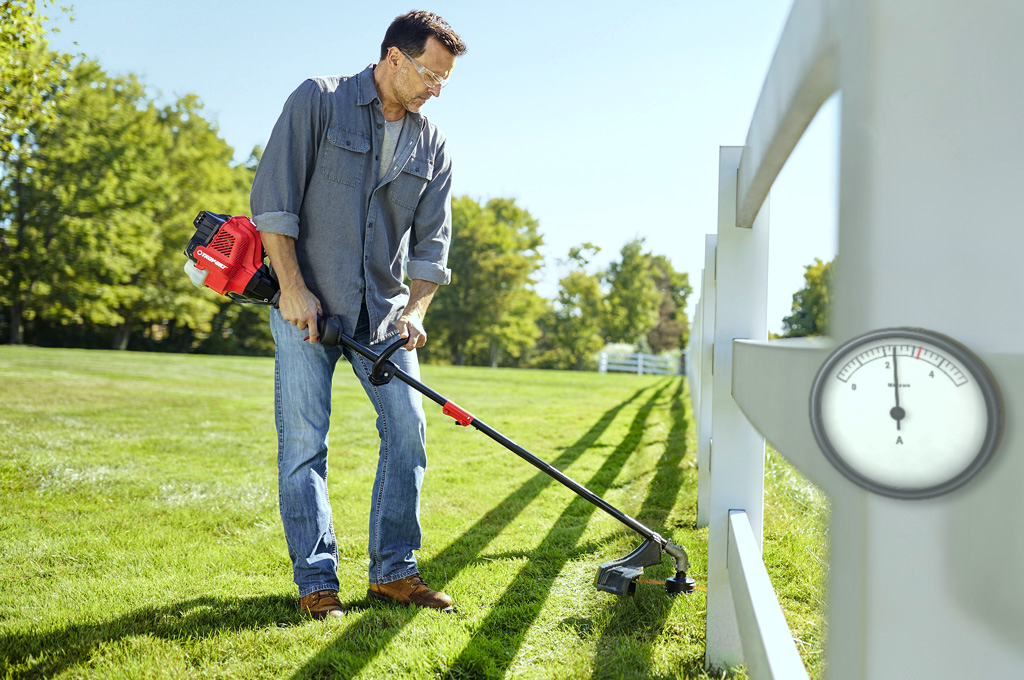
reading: {"value": 2.4, "unit": "A"}
